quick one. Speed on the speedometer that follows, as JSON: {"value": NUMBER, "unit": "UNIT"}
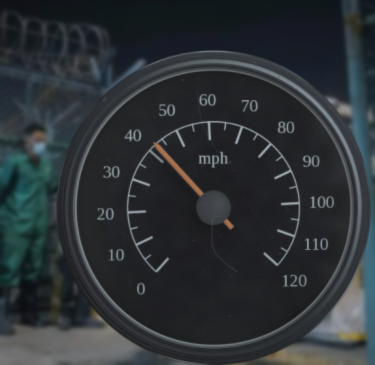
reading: {"value": 42.5, "unit": "mph"}
